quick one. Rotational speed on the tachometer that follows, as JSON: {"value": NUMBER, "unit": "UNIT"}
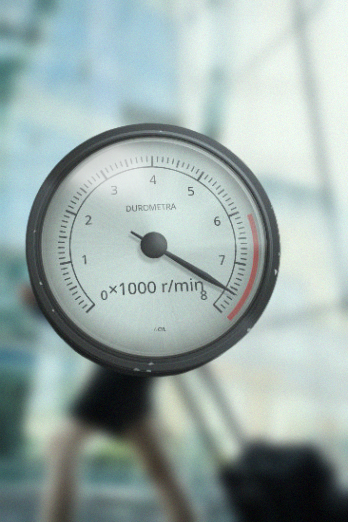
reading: {"value": 7600, "unit": "rpm"}
